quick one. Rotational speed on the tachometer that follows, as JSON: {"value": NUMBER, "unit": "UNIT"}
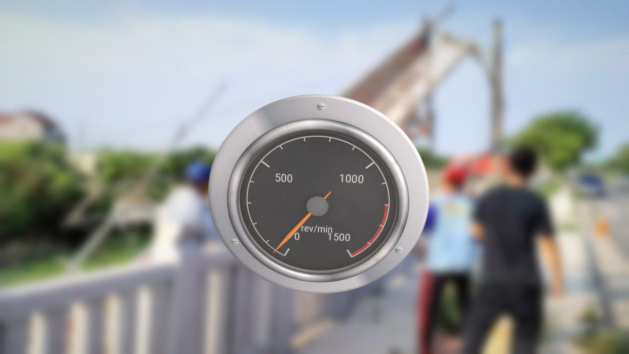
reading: {"value": 50, "unit": "rpm"}
